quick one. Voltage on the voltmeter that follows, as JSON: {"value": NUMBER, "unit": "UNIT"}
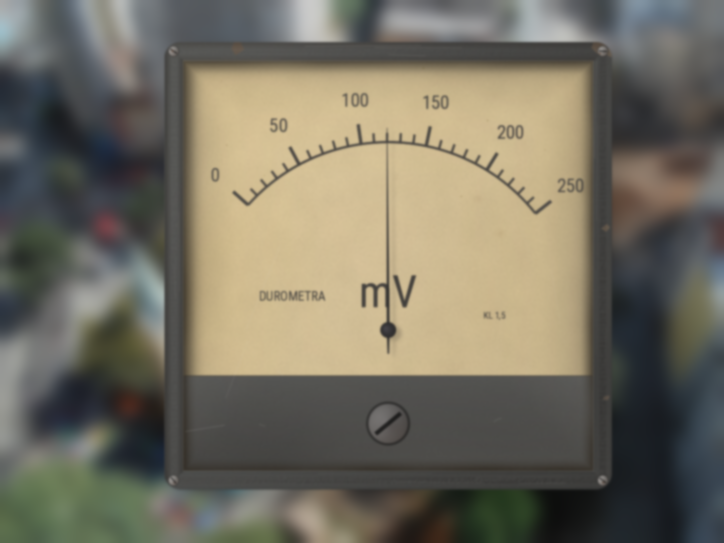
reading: {"value": 120, "unit": "mV"}
